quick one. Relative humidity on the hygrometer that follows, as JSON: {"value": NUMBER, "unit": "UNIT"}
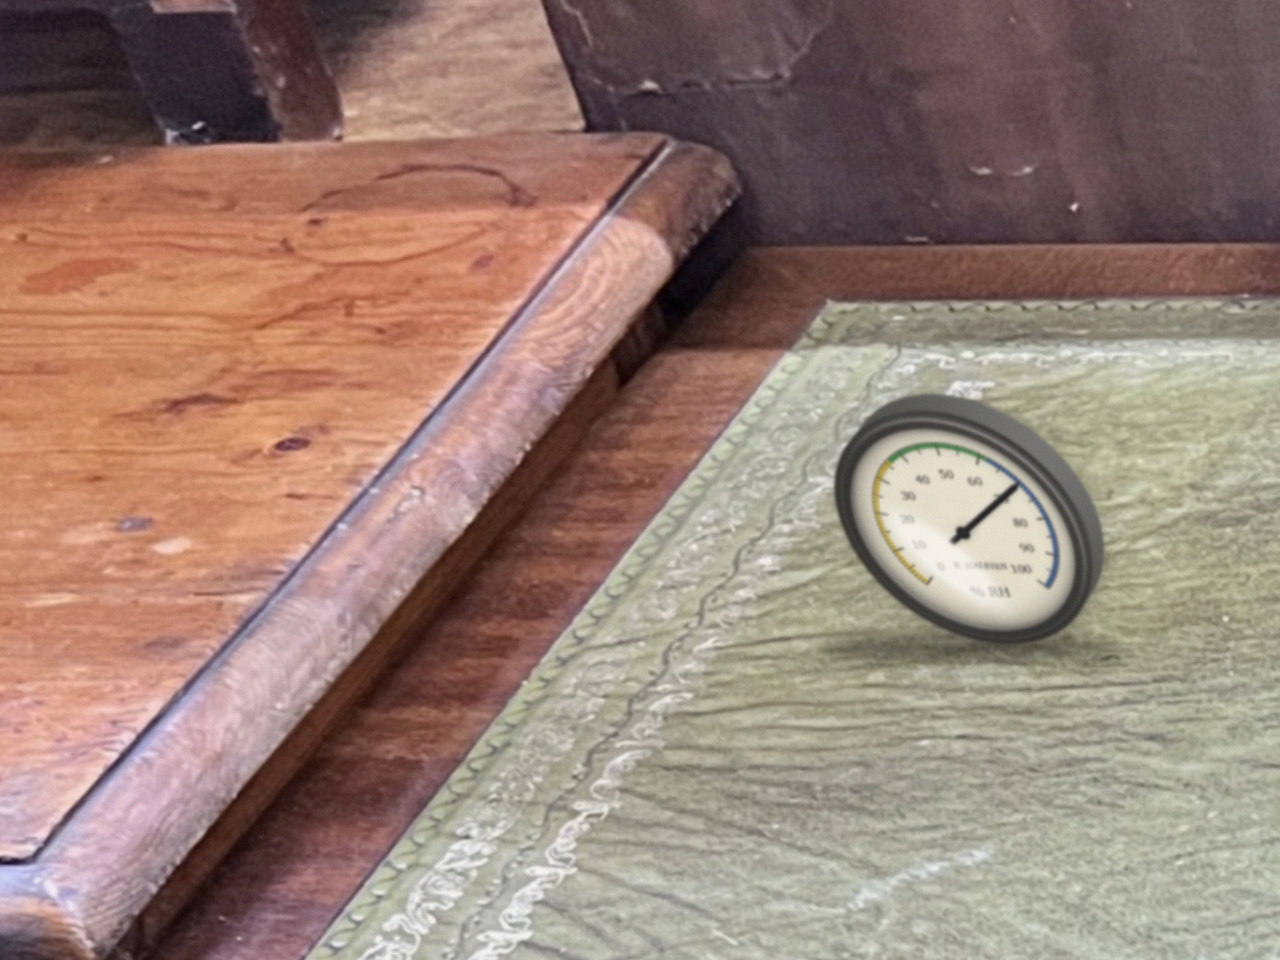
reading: {"value": 70, "unit": "%"}
